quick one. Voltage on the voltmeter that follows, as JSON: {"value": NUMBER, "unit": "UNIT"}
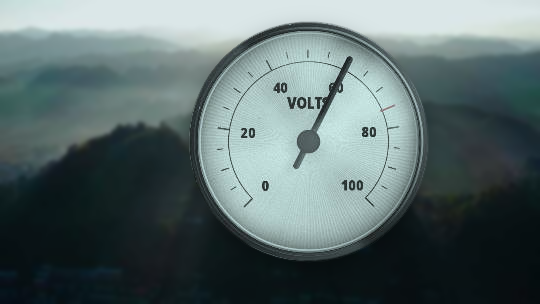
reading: {"value": 60, "unit": "V"}
